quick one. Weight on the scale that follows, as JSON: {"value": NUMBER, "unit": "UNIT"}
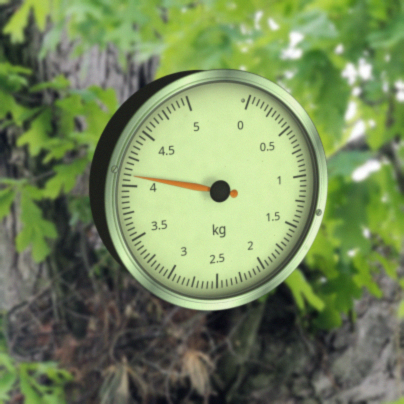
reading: {"value": 4.1, "unit": "kg"}
